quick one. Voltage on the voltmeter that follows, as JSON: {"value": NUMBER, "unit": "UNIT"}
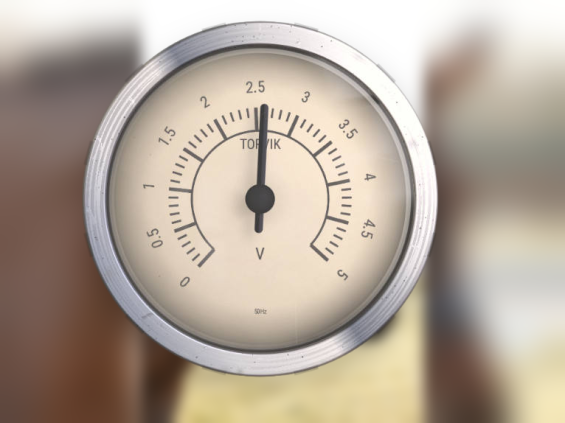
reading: {"value": 2.6, "unit": "V"}
